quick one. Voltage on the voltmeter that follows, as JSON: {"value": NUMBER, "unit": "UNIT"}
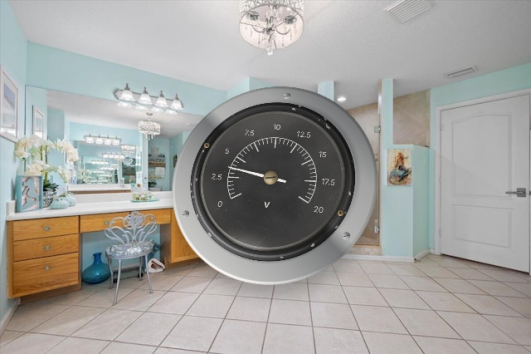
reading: {"value": 3.5, "unit": "V"}
